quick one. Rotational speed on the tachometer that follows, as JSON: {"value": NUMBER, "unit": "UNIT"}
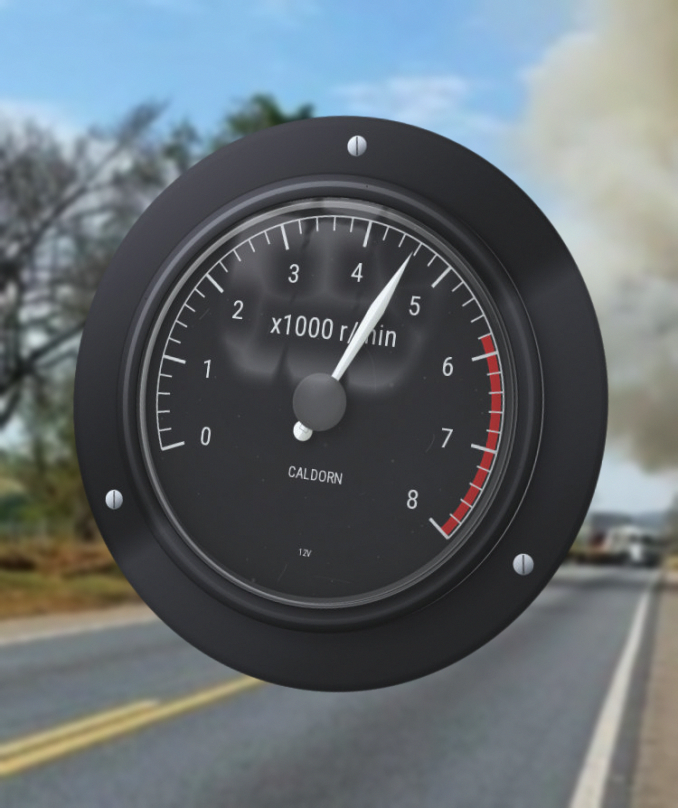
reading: {"value": 4600, "unit": "rpm"}
